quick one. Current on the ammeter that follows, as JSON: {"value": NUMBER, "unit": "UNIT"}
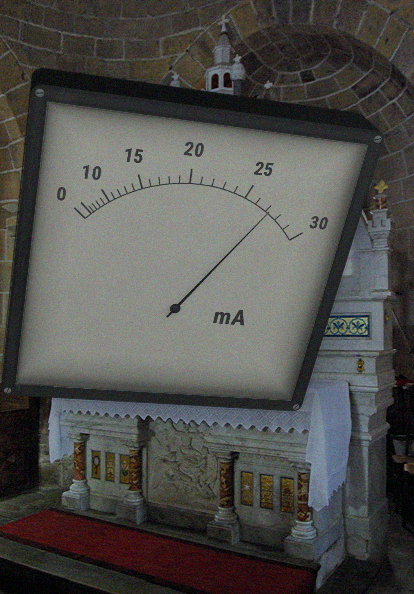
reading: {"value": 27, "unit": "mA"}
